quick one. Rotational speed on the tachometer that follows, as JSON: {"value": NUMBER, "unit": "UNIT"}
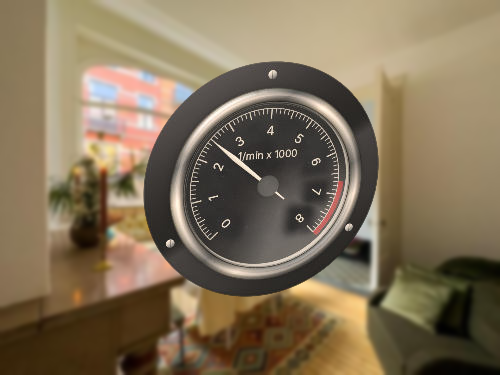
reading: {"value": 2500, "unit": "rpm"}
